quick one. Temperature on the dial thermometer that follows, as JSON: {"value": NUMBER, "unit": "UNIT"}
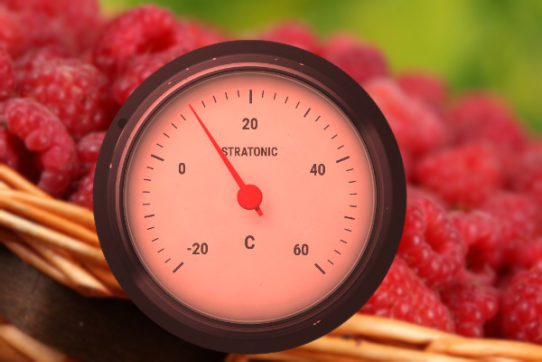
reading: {"value": 10, "unit": "°C"}
